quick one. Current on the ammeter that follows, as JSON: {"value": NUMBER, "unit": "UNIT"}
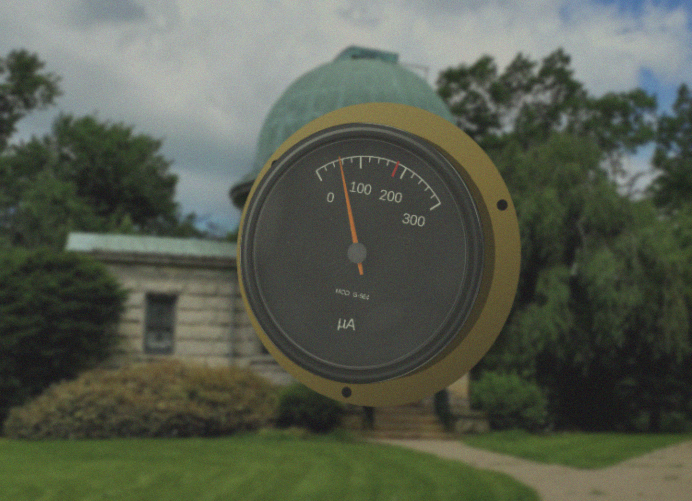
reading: {"value": 60, "unit": "µA"}
